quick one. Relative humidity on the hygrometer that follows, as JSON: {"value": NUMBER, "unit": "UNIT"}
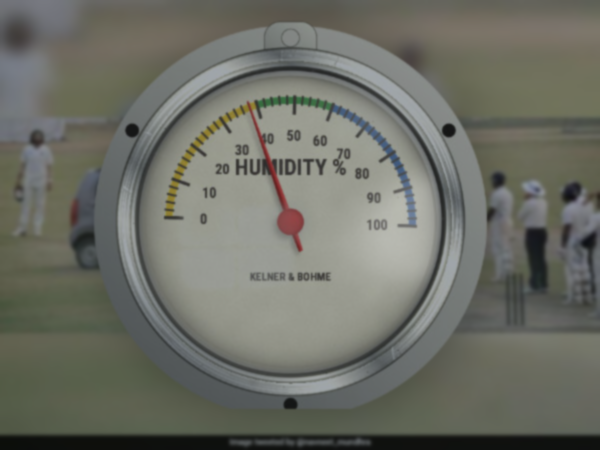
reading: {"value": 38, "unit": "%"}
